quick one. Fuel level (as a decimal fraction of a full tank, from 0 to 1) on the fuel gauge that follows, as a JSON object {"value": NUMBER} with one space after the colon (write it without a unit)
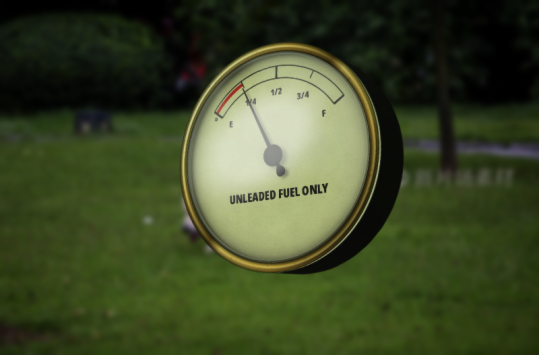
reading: {"value": 0.25}
